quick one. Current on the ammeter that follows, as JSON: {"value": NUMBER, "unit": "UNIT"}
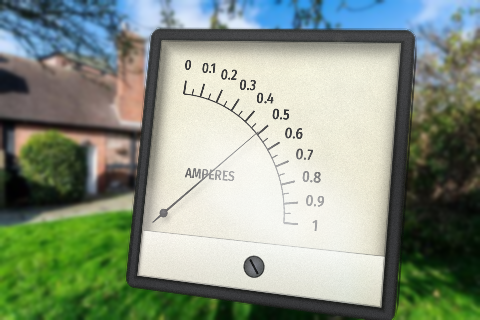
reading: {"value": 0.5, "unit": "A"}
